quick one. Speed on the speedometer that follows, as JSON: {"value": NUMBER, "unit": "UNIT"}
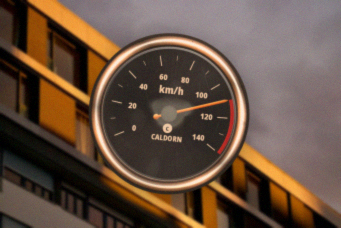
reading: {"value": 110, "unit": "km/h"}
